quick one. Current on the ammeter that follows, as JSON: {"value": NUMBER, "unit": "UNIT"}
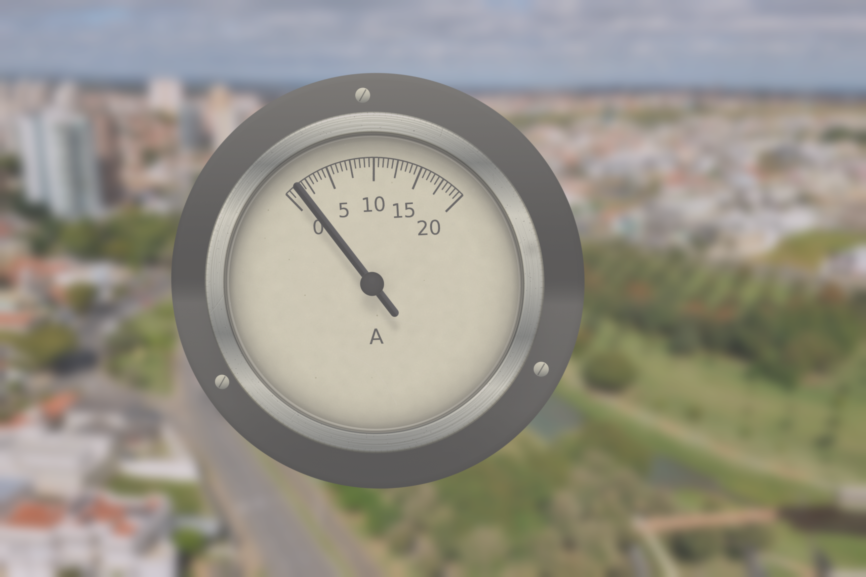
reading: {"value": 1.5, "unit": "A"}
